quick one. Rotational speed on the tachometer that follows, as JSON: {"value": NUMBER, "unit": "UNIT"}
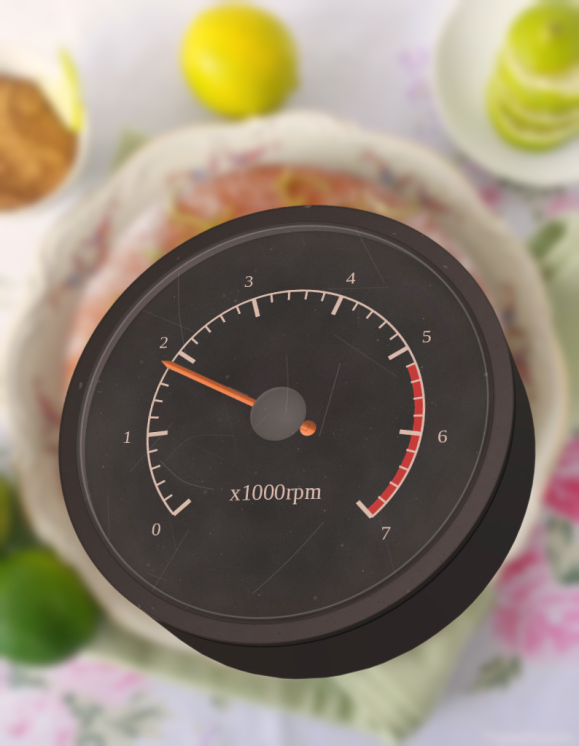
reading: {"value": 1800, "unit": "rpm"}
